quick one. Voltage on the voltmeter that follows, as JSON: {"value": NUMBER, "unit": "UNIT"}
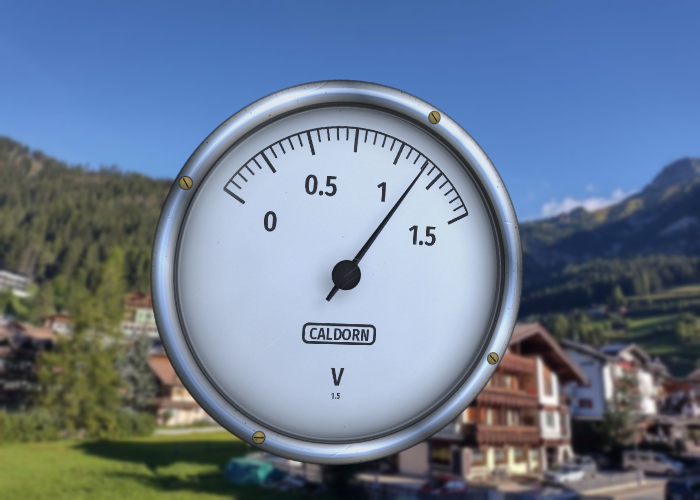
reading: {"value": 1.15, "unit": "V"}
